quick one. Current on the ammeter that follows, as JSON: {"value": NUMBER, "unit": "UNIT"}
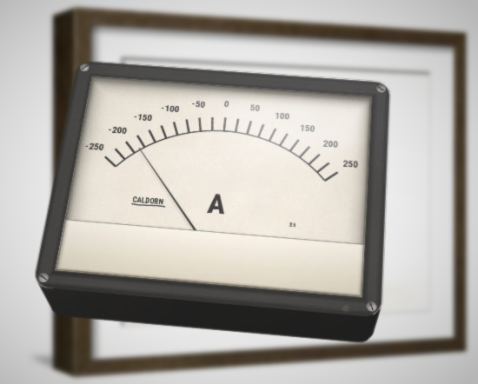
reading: {"value": -187.5, "unit": "A"}
